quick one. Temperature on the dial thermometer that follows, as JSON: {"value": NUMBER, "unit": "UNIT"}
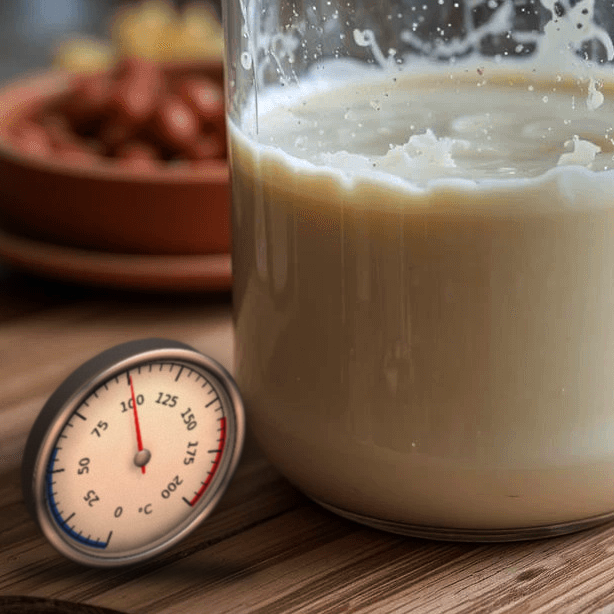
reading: {"value": 100, "unit": "°C"}
